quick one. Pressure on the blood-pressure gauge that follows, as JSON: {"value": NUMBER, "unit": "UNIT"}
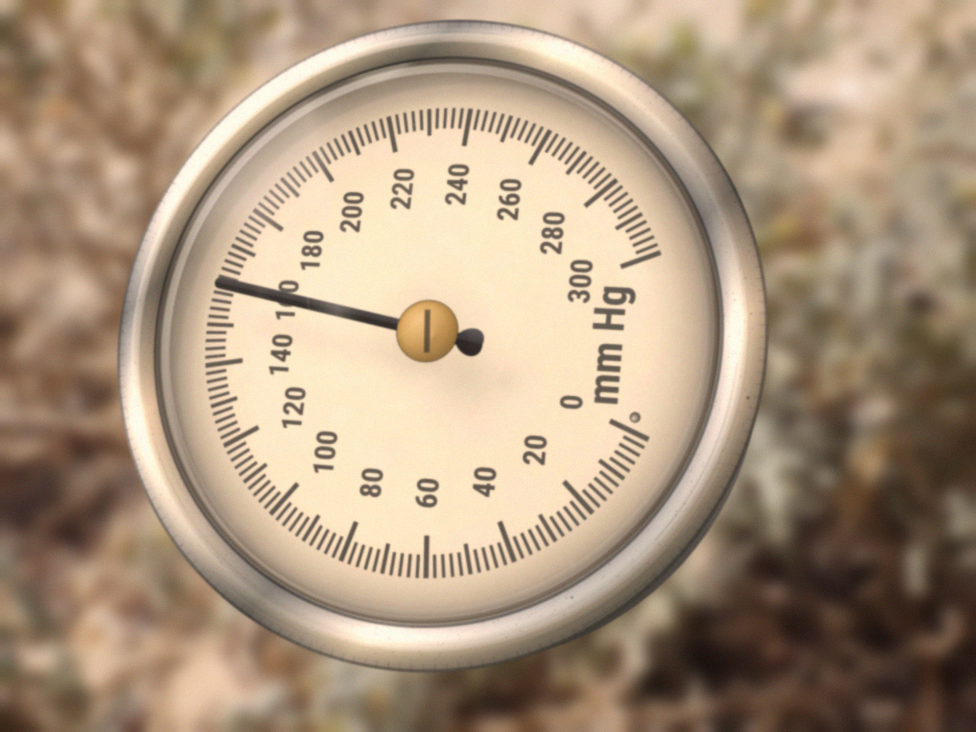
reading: {"value": 160, "unit": "mmHg"}
